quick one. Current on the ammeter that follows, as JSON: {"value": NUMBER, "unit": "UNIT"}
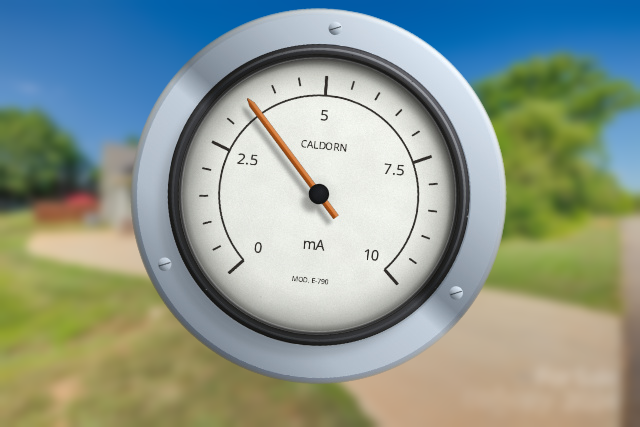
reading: {"value": 3.5, "unit": "mA"}
